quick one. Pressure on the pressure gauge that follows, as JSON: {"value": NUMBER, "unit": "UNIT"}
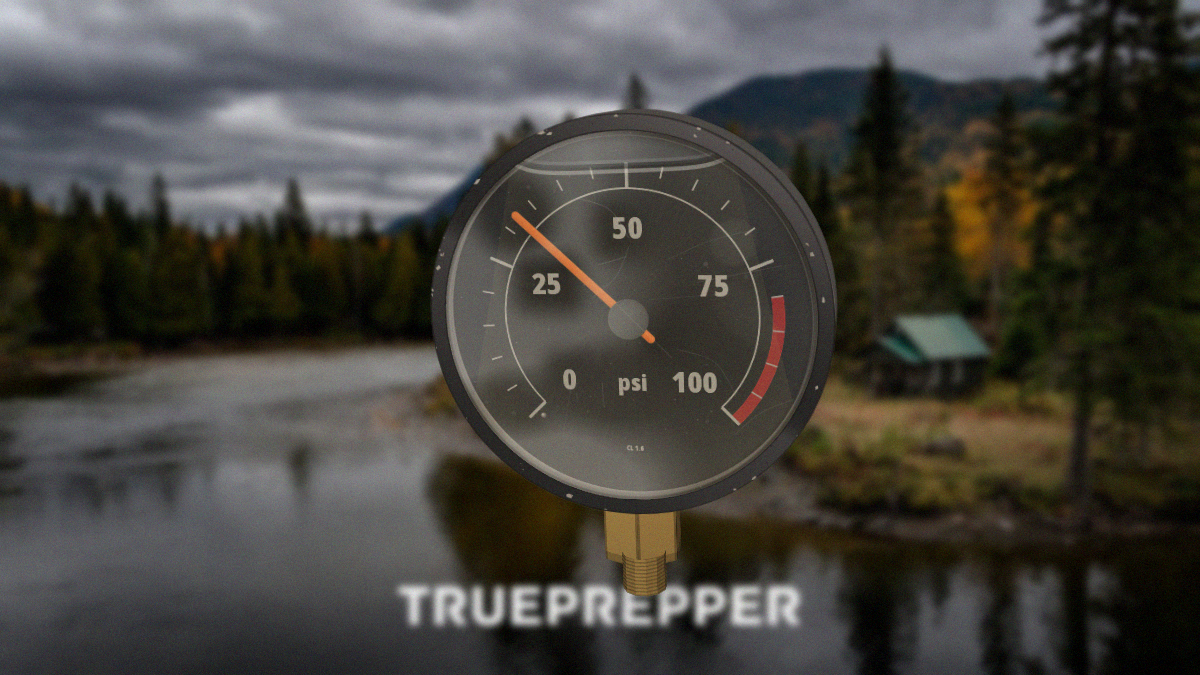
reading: {"value": 32.5, "unit": "psi"}
